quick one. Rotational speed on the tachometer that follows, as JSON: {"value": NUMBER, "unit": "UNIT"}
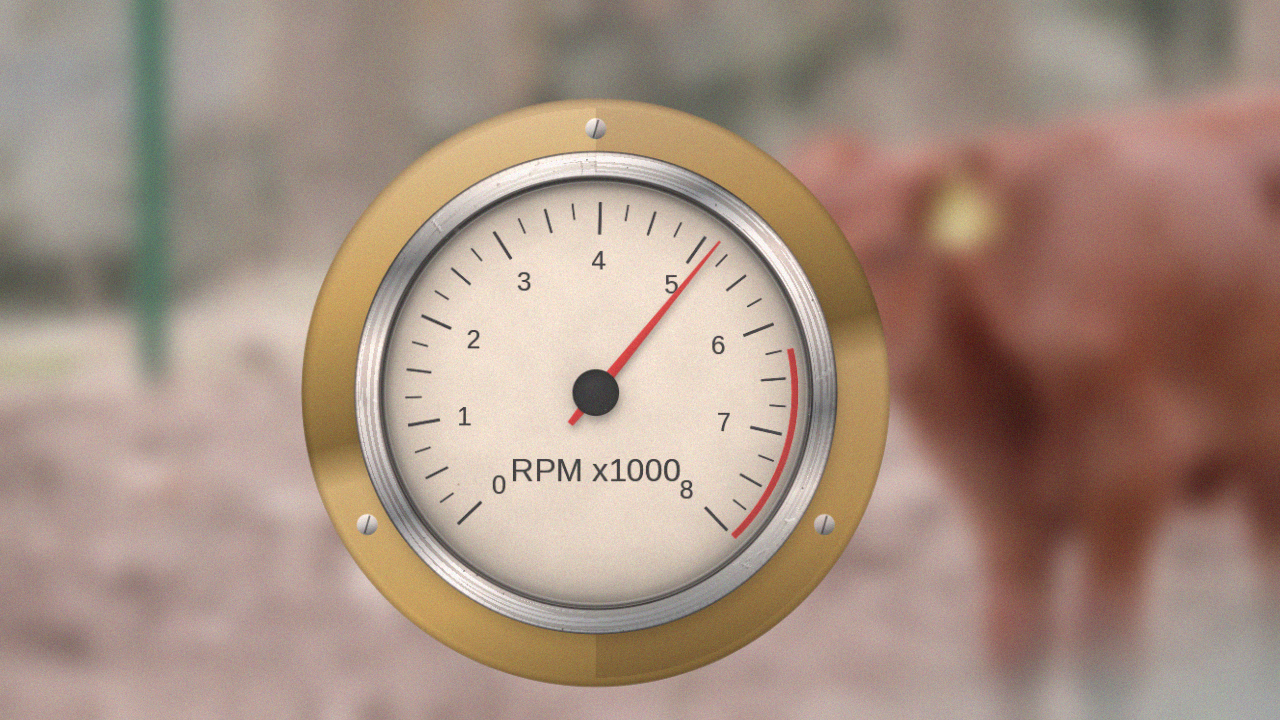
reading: {"value": 5125, "unit": "rpm"}
